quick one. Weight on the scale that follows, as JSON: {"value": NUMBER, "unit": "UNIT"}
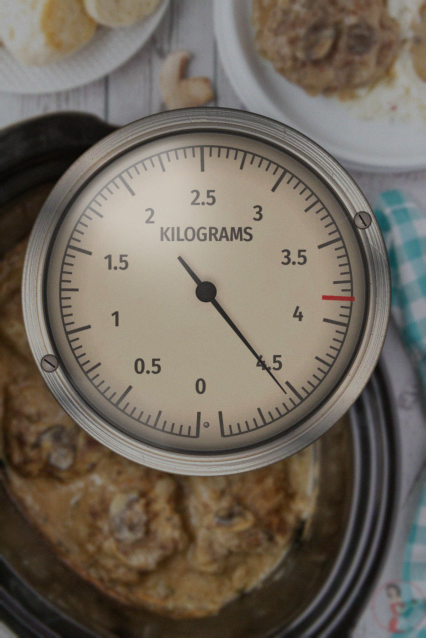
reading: {"value": 4.55, "unit": "kg"}
